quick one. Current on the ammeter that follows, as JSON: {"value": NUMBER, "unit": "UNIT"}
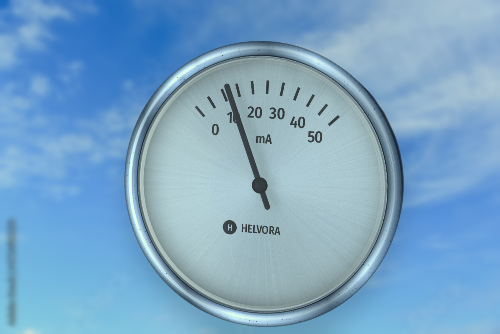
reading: {"value": 12.5, "unit": "mA"}
